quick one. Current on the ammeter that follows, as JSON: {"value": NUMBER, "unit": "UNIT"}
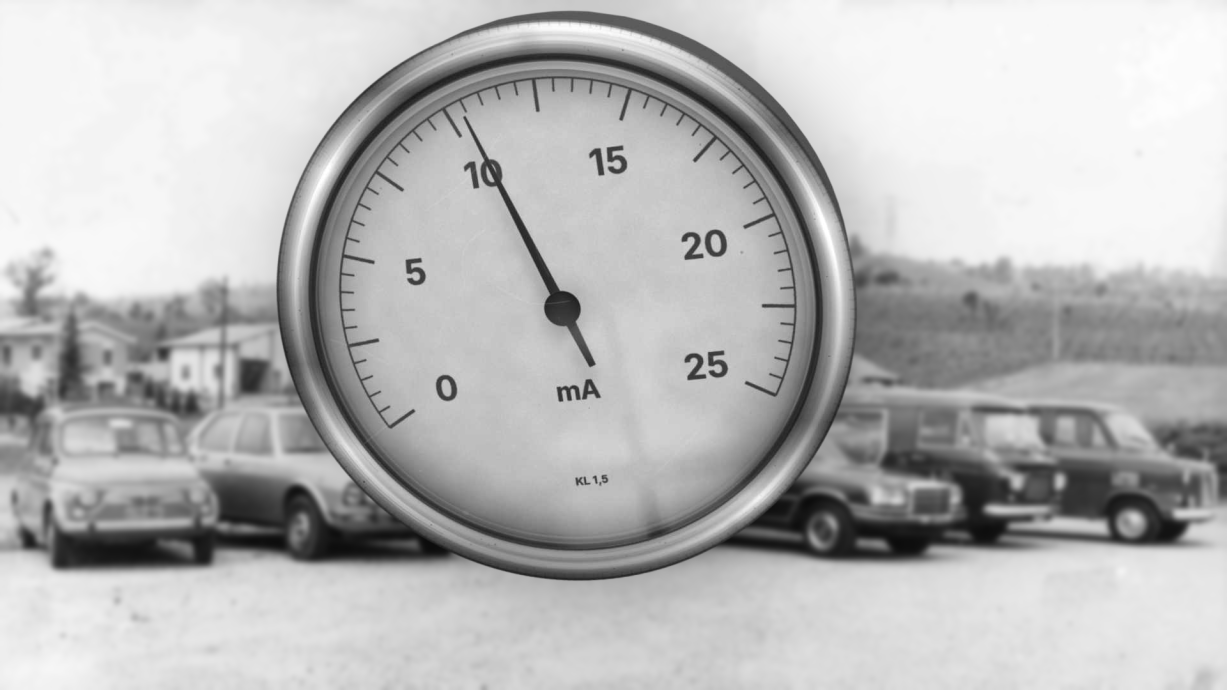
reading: {"value": 10.5, "unit": "mA"}
